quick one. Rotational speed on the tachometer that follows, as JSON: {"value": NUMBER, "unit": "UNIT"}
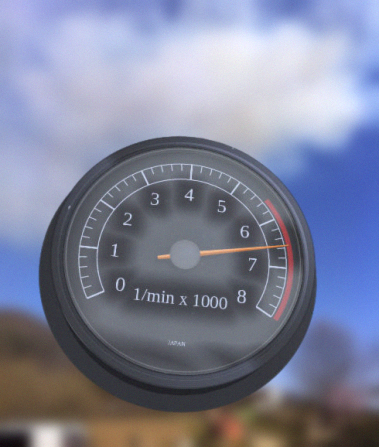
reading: {"value": 6600, "unit": "rpm"}
